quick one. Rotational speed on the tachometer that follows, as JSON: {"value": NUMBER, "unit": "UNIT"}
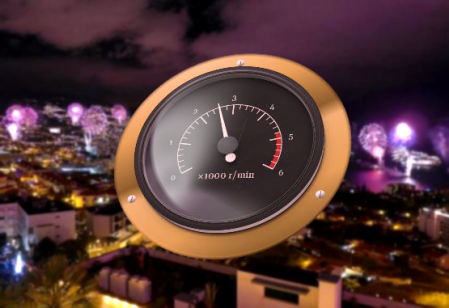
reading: {"value": 2600, "unit": "rpm"}
